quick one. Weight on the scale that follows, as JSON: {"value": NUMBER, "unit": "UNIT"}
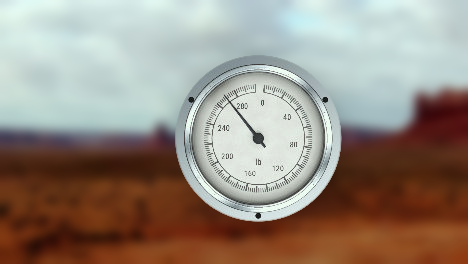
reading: {"value": 270, "unit": "lb"}
